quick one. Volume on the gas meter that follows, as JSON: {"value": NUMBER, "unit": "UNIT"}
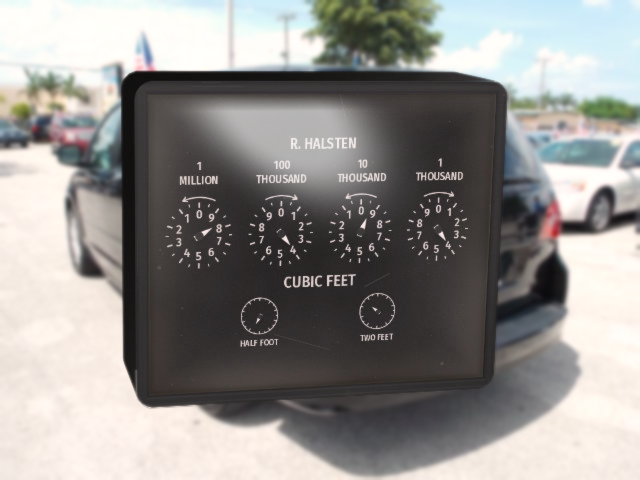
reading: {"value": 839400, "unit": "ft³"}
